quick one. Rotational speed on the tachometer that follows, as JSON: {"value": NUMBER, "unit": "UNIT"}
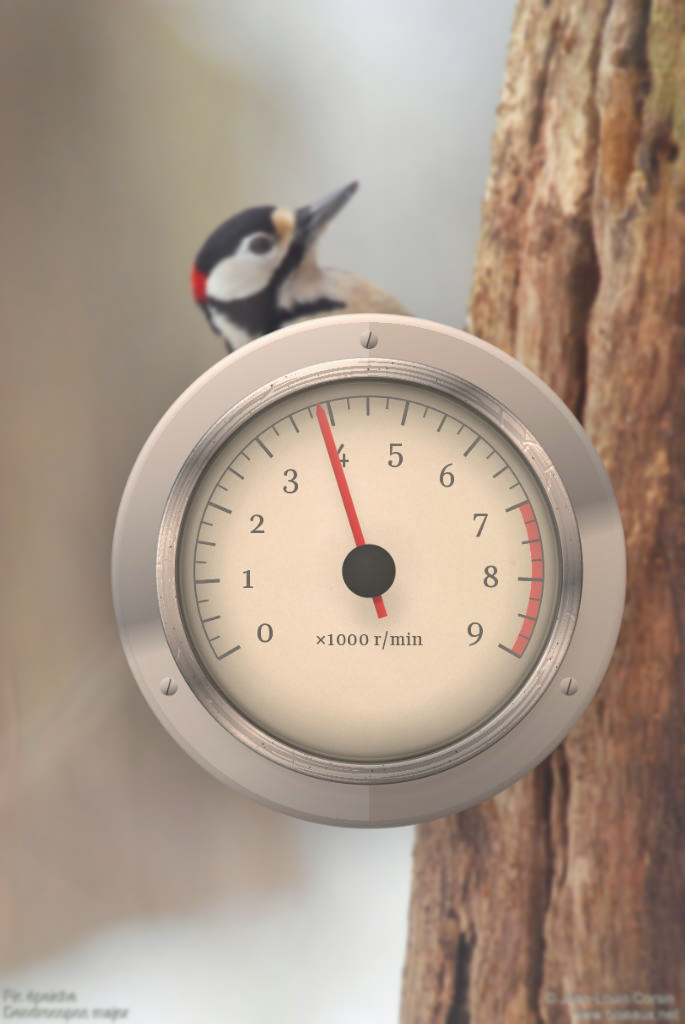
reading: {"value": 3875, "unit": "rpm"}
